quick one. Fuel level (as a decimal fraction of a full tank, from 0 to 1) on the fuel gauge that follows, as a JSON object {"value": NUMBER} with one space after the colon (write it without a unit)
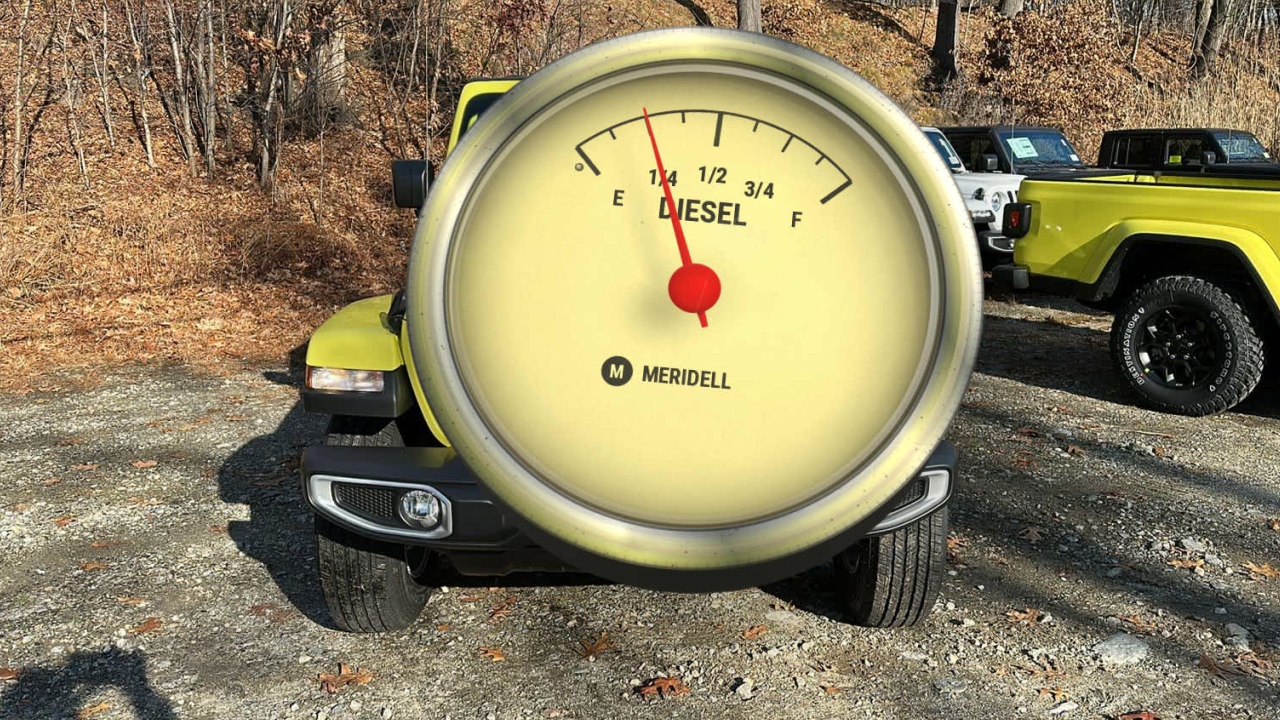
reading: {"value": 0.25}
